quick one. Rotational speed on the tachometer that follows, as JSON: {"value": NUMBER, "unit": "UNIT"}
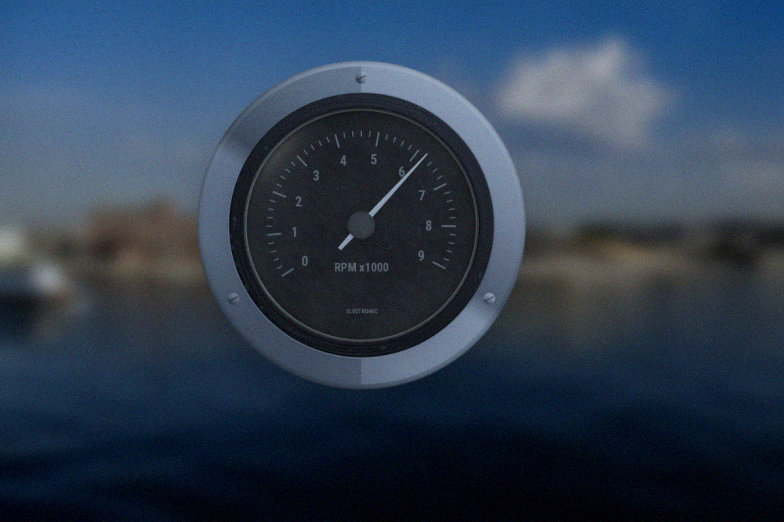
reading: {"value": 6200, "unit": "rpm"}
